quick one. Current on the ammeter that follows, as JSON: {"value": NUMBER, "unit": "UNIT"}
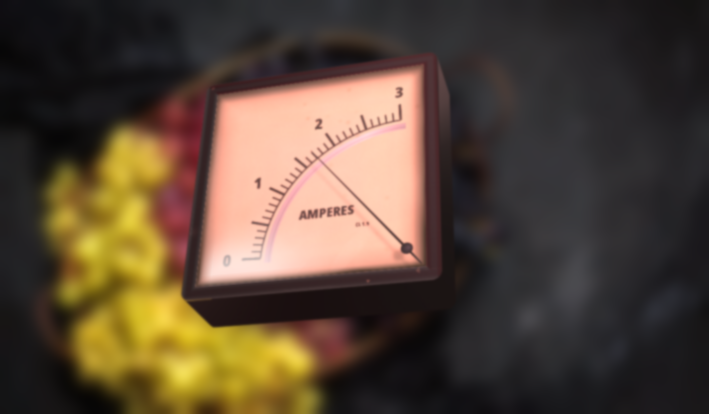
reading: {"value": 1.7, "unit": "A"}
